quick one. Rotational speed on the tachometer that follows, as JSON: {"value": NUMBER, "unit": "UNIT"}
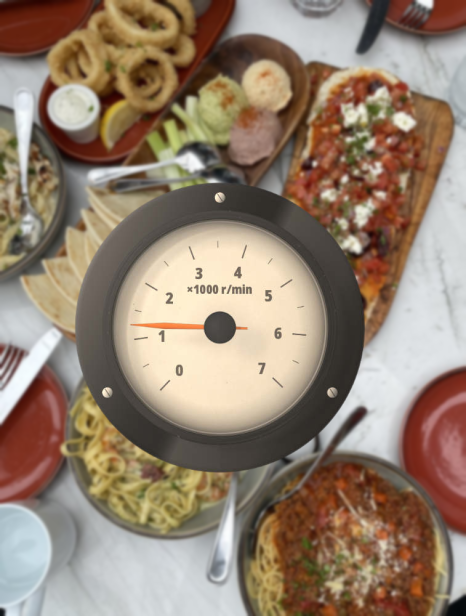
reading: {"value": 1250, "unit": "rpm"}
